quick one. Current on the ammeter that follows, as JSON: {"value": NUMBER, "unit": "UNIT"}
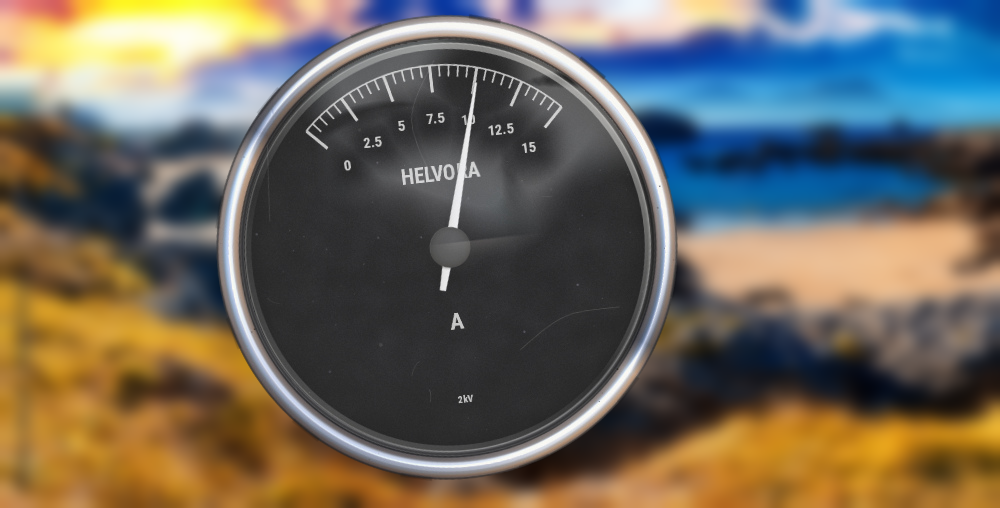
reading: {"value": 10, "unit": "A"}
